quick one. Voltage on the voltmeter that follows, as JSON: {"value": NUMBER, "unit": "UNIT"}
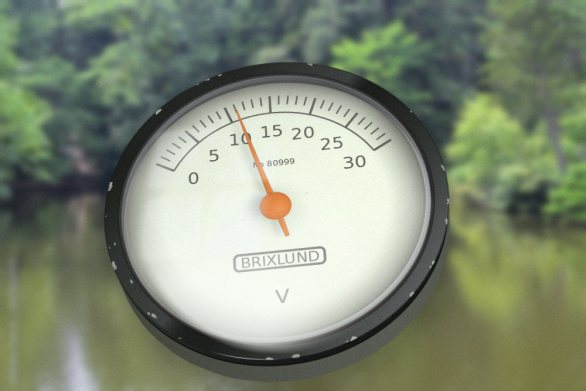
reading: {"value": 11, "unit": "V"}
